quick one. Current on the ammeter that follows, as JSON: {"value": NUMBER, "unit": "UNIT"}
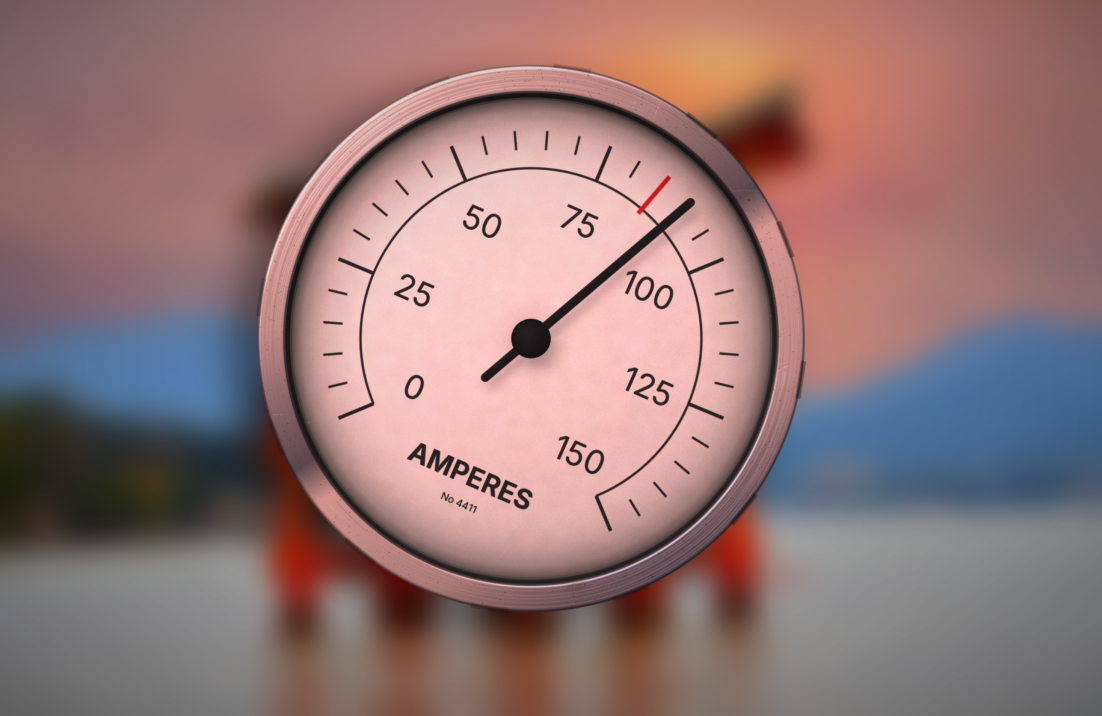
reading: {"value": 90, "unit": "A"}
